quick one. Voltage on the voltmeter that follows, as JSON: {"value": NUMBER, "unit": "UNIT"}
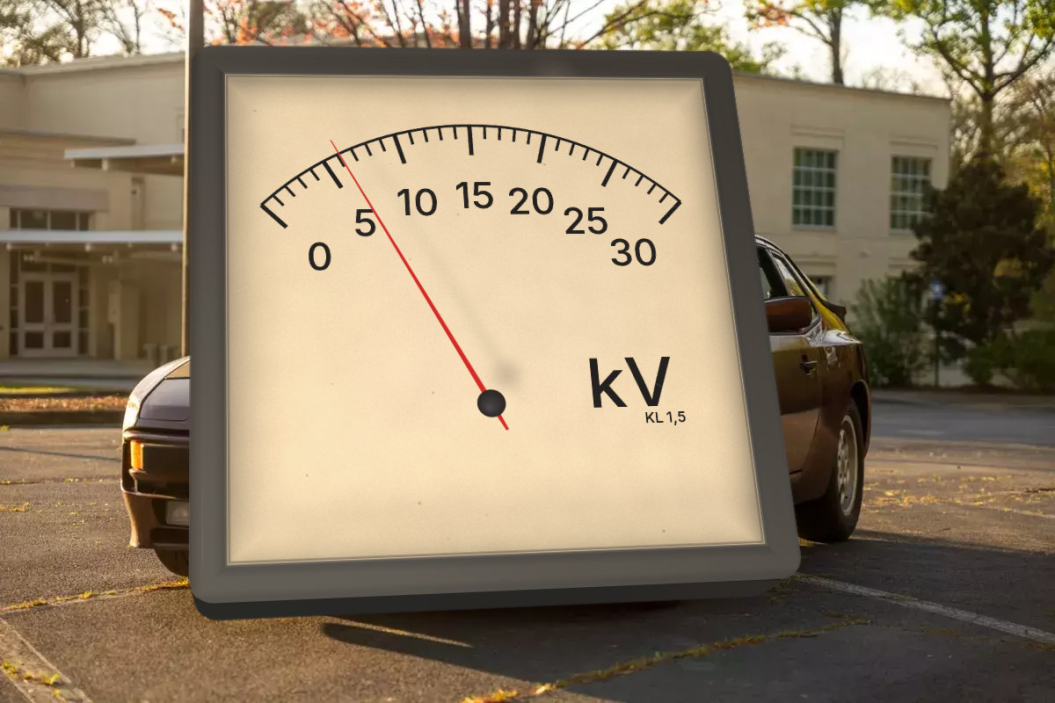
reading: {"value": 6, "unit": "kV"}
